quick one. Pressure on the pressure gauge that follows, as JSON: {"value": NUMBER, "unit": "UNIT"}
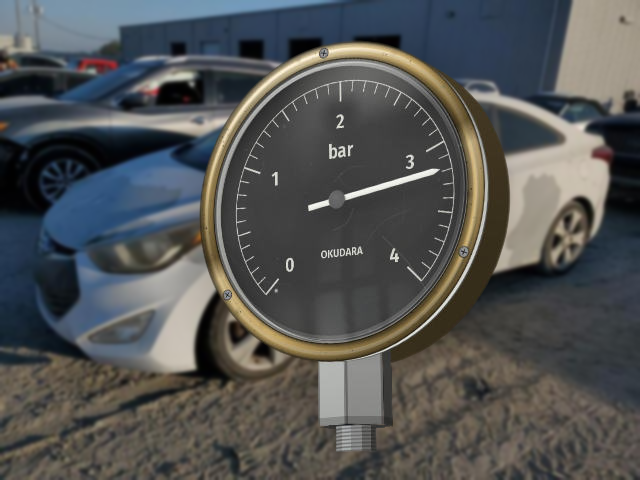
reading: {"value": 3.2, "unit": "bar"}
